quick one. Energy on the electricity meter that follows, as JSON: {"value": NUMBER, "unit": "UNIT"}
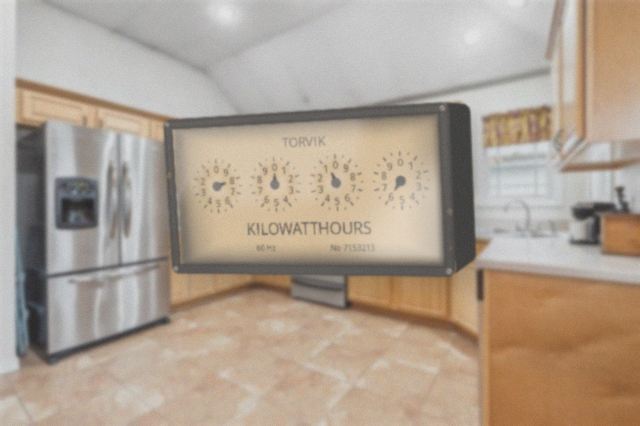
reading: {"value": 8006, "unit": "kWh"}
